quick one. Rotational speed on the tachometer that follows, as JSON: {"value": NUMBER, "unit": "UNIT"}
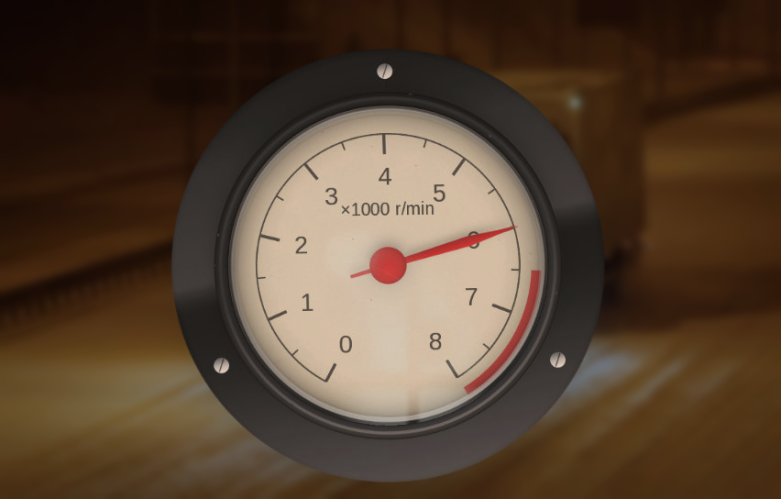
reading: {"value": 6000, "unit": "rpm"}
